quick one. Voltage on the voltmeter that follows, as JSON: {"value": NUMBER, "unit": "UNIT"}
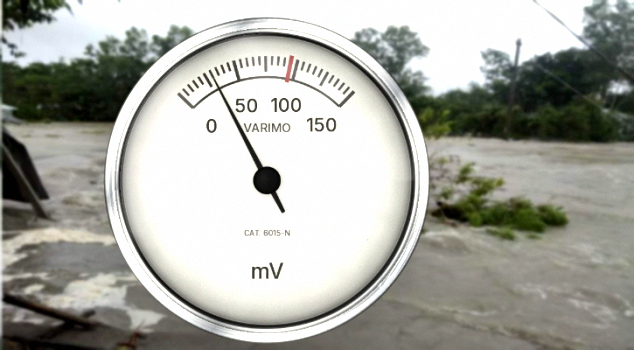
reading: {"value": 30, "unit": "mV"}
